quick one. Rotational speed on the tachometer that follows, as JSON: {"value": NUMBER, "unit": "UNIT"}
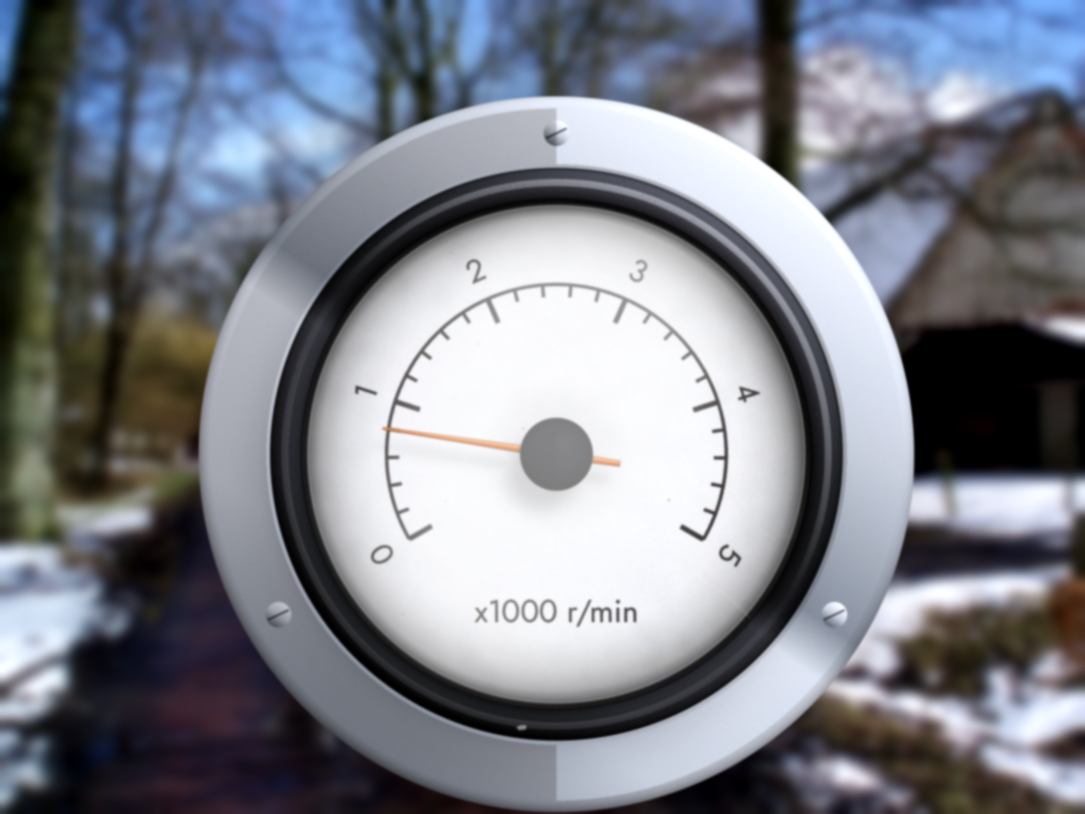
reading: {"value": 800, "unit": "rpm"}
